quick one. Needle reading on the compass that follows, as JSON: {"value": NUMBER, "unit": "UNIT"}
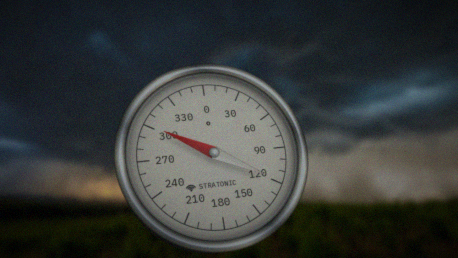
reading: {"value": 300, "unit": "°"}
